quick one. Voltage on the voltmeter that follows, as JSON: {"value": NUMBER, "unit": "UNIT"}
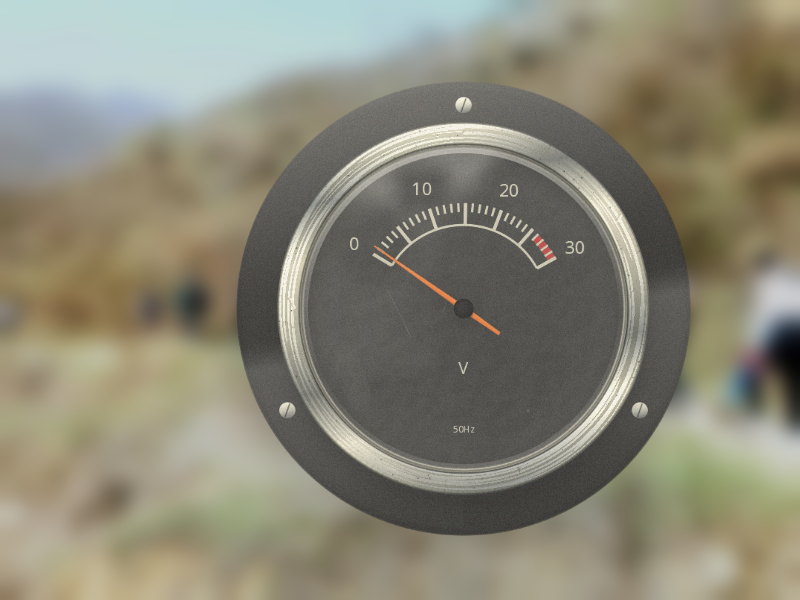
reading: {"value": 1, "unit": "V"}
